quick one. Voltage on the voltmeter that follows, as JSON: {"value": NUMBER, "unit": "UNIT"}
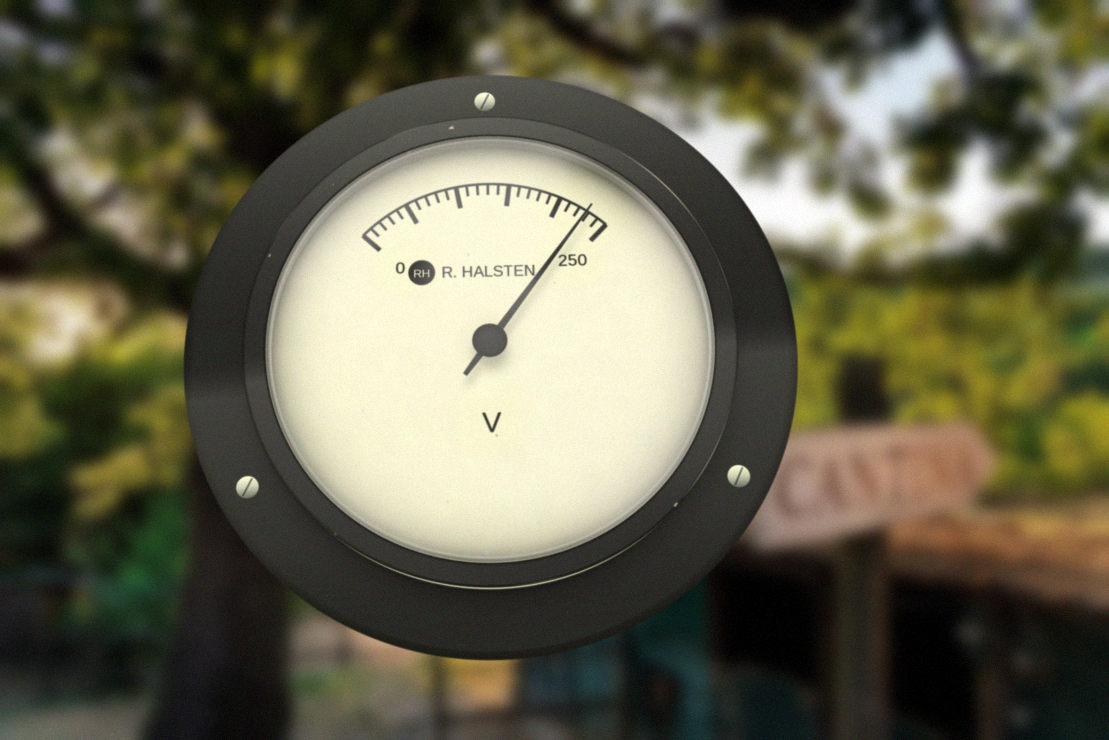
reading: {"value": 230, "unit": "V"}
